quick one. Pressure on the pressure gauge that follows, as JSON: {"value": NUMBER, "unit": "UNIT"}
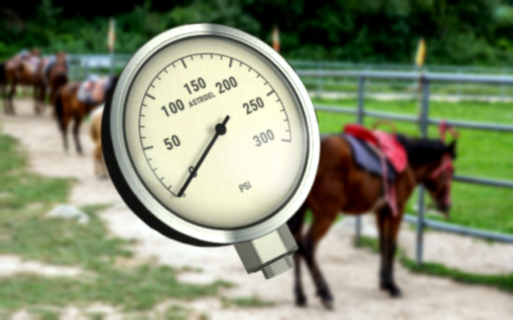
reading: {"value": 0, "unit": "psi"}
